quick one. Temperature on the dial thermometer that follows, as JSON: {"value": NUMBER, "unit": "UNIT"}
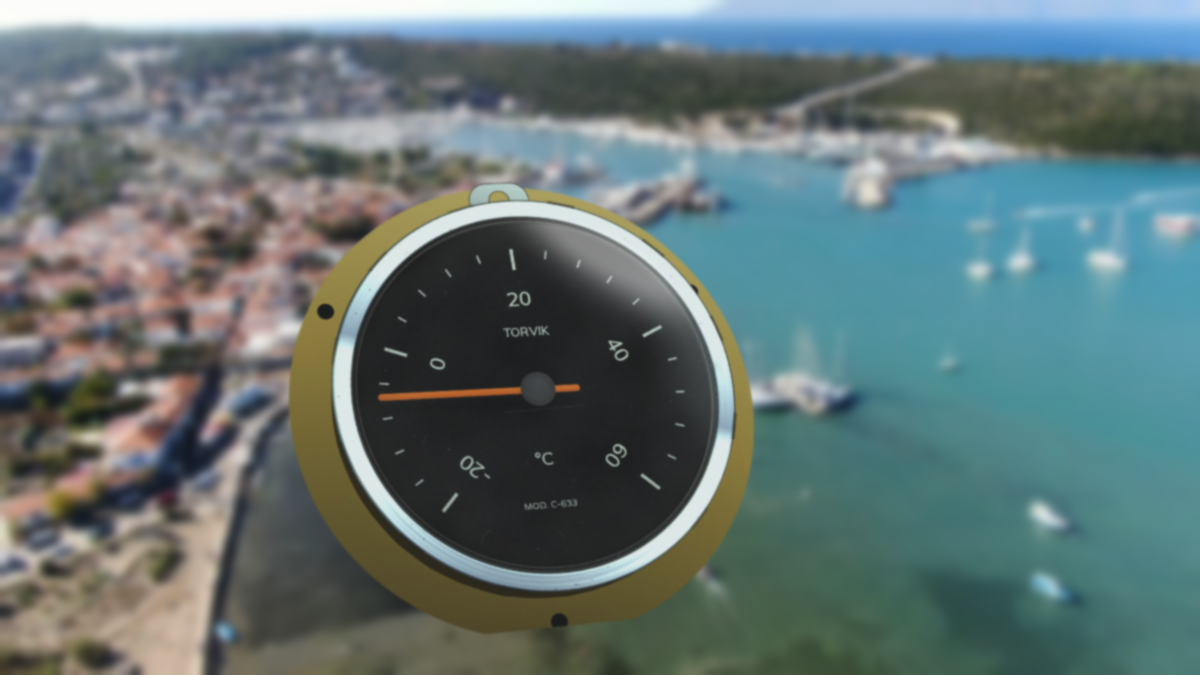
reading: {"value": -6, "unit": "°C"}
